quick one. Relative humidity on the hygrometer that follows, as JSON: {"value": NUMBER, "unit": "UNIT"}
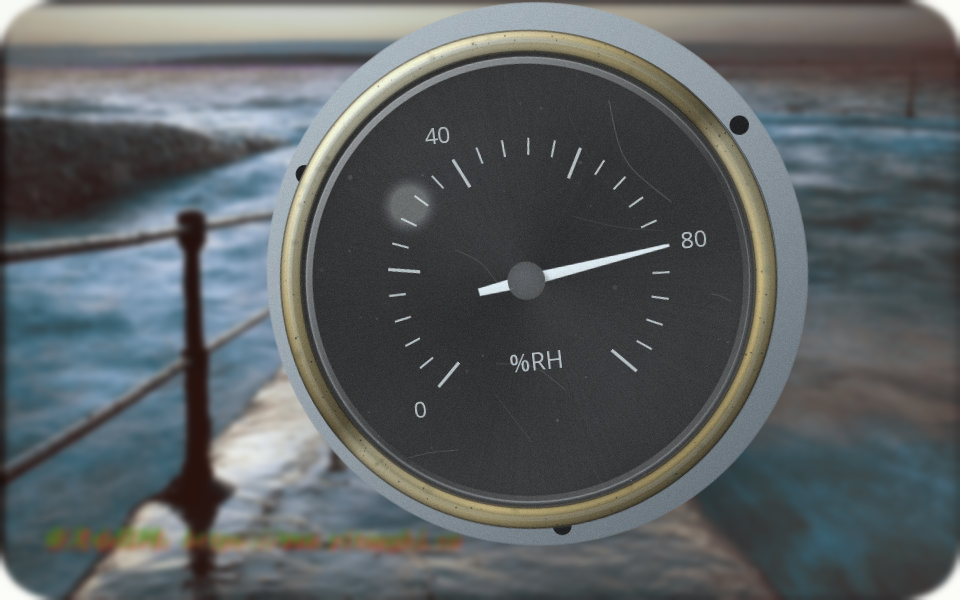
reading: {"value": 80, "unit": "%"}
